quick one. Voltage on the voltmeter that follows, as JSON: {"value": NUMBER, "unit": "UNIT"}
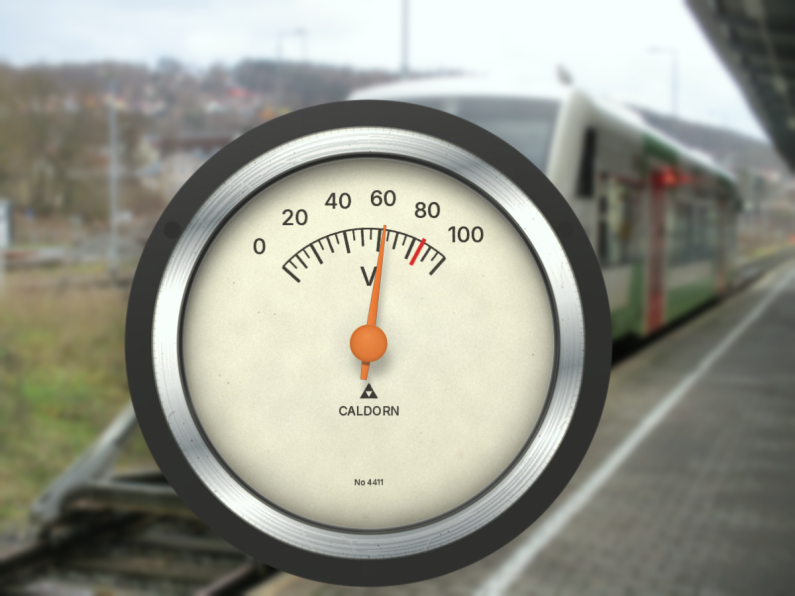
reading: {"value": 62.5, "unit": "V"}
